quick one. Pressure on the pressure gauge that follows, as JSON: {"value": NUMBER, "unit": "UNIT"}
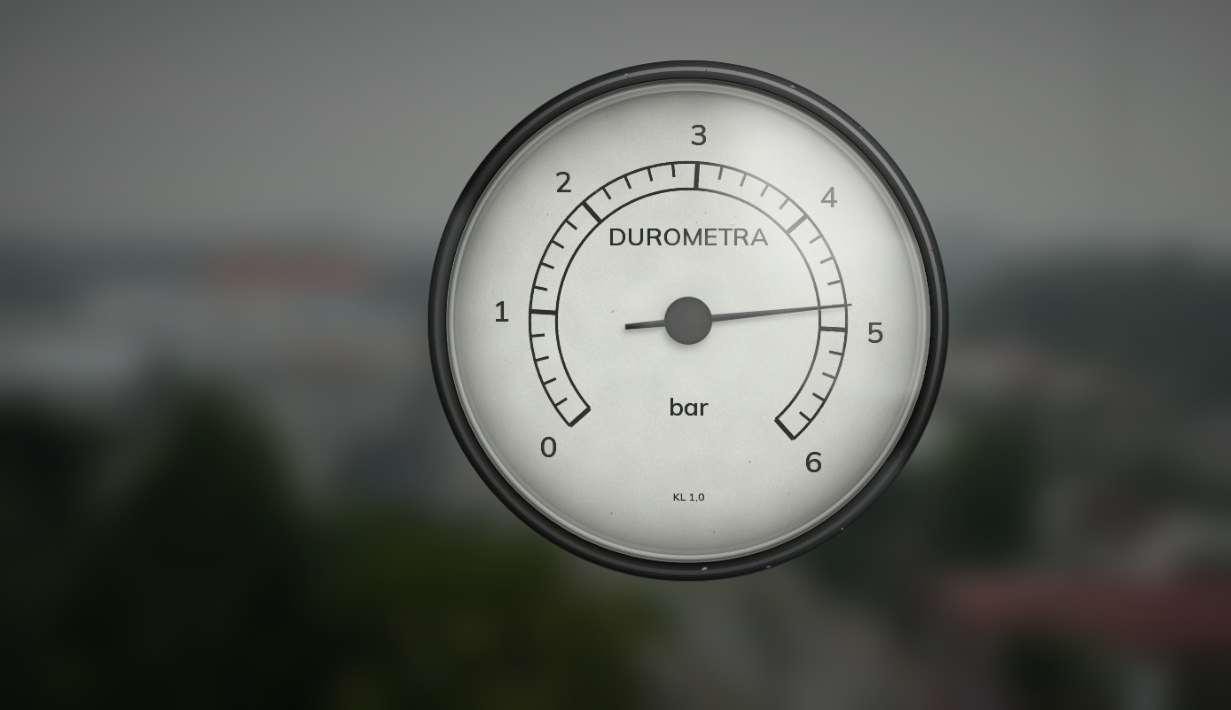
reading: {"value": 4.8, "unit": "bar"}
